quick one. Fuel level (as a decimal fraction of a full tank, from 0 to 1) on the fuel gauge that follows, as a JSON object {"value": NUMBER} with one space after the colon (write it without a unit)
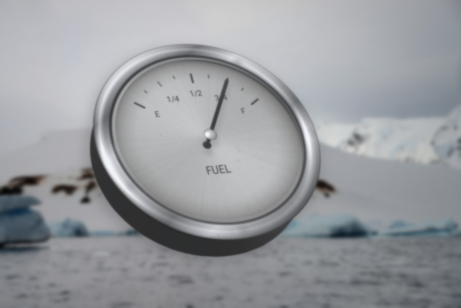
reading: {"value": 0.75}
